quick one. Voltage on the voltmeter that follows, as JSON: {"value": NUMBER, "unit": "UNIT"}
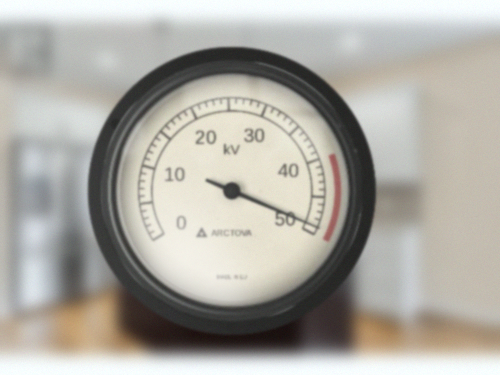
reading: {"value": 49, "unit": "kV"}
